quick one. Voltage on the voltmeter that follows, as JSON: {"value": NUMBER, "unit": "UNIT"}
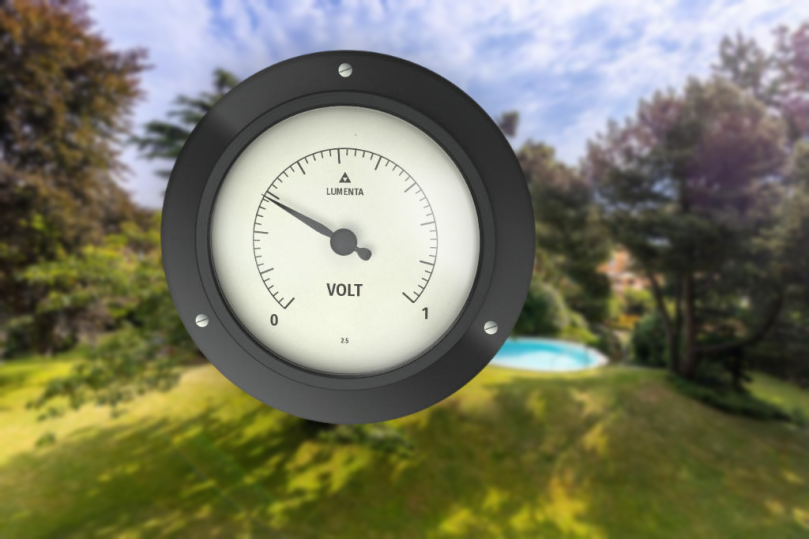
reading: {"value": 0.29, "unit": "V"}
